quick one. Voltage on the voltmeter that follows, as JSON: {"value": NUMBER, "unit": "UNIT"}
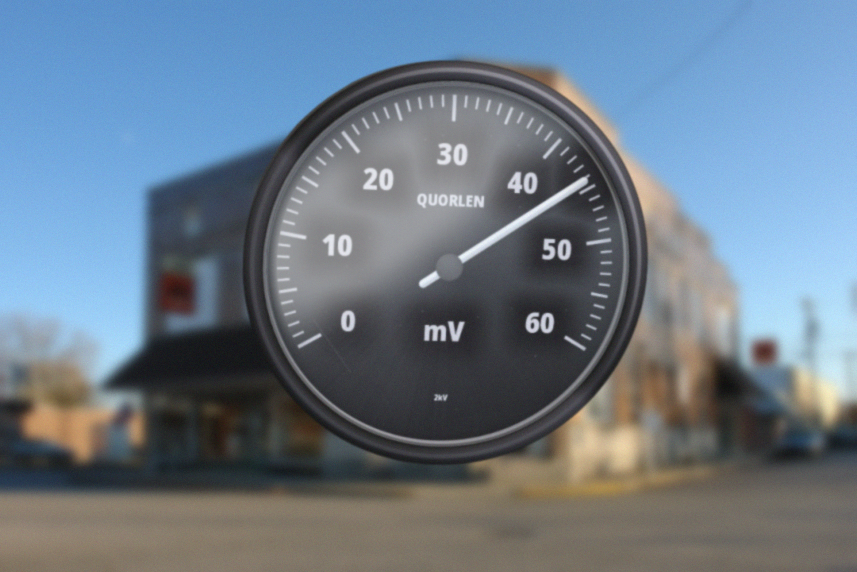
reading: {"value": 44, "unit": "mV"}
